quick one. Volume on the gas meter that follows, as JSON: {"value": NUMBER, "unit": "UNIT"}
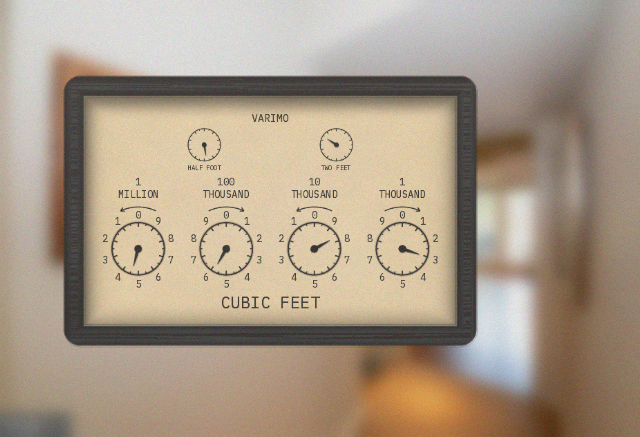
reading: {"value": 458300, "unit": "ft³"}
